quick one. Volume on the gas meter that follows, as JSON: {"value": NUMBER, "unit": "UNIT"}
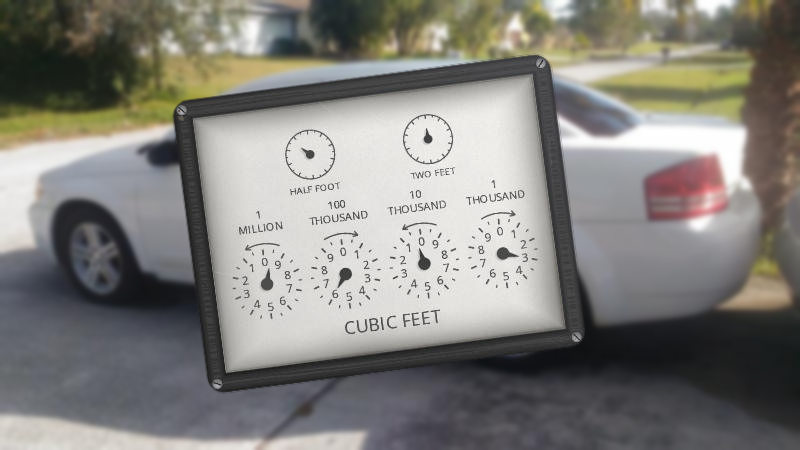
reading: {"value": 960300, "unit": "ft³"}
